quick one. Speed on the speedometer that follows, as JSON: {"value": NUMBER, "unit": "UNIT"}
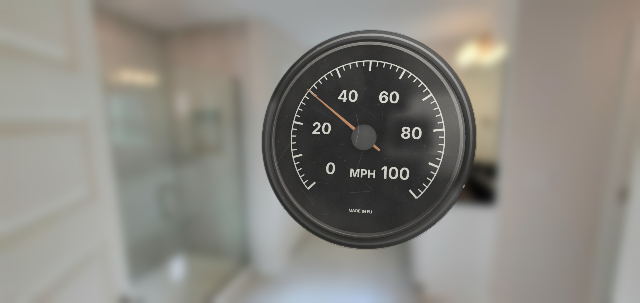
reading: {"value": 30, "unit": "mph"}
